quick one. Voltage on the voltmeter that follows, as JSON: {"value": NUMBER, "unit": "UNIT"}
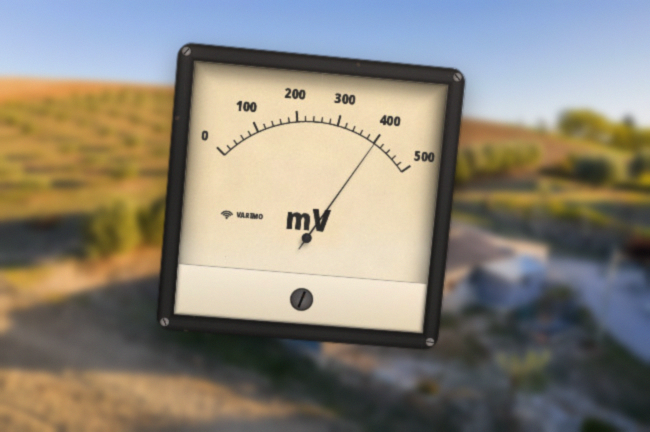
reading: {"value": 400, "unit": "mV"}
